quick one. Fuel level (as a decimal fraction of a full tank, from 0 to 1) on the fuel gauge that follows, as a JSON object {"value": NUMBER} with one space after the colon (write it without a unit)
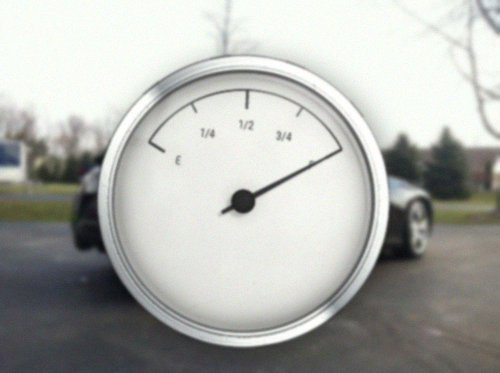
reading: {"value": 1}
